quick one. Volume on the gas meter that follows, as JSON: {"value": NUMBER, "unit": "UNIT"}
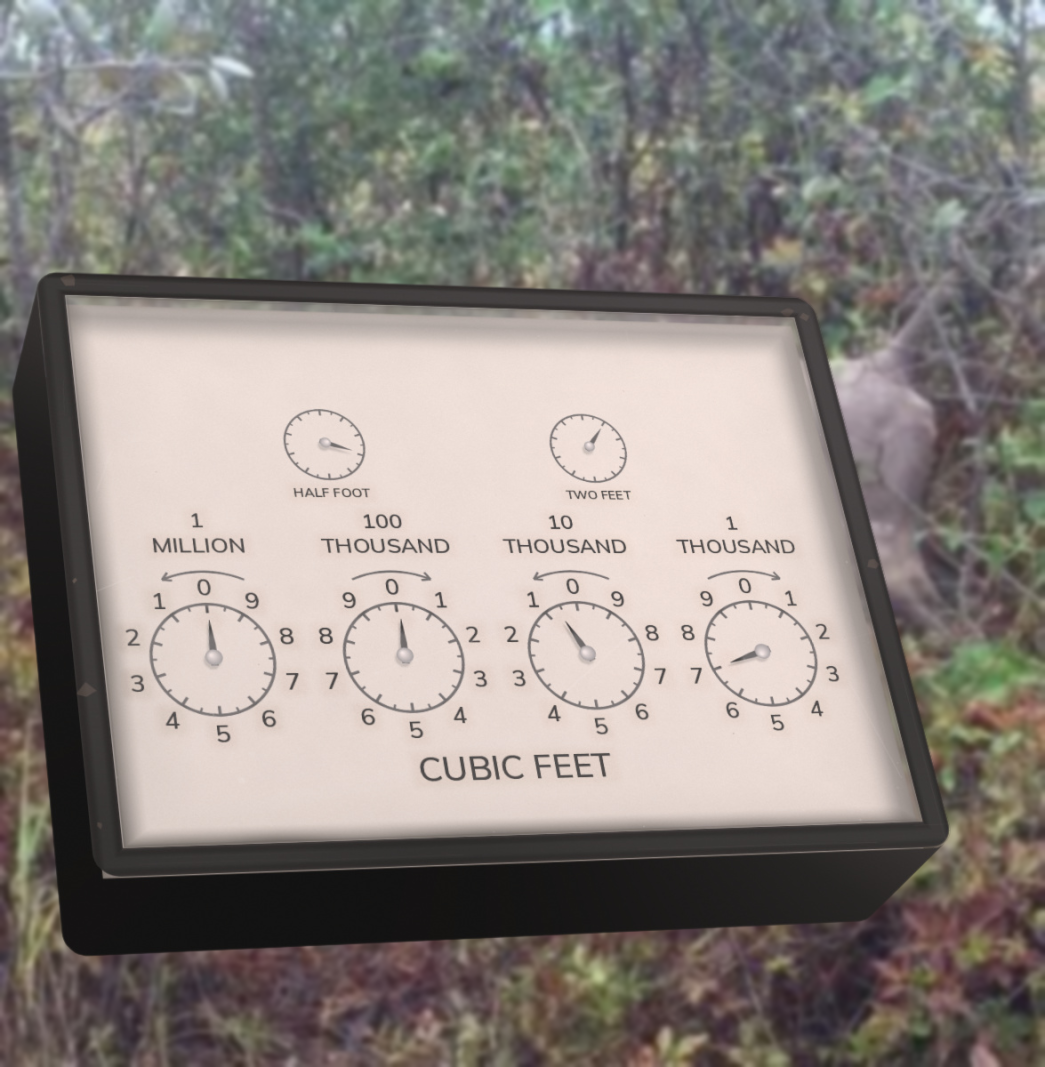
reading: {"value": 700, "unit": "ft³"}
